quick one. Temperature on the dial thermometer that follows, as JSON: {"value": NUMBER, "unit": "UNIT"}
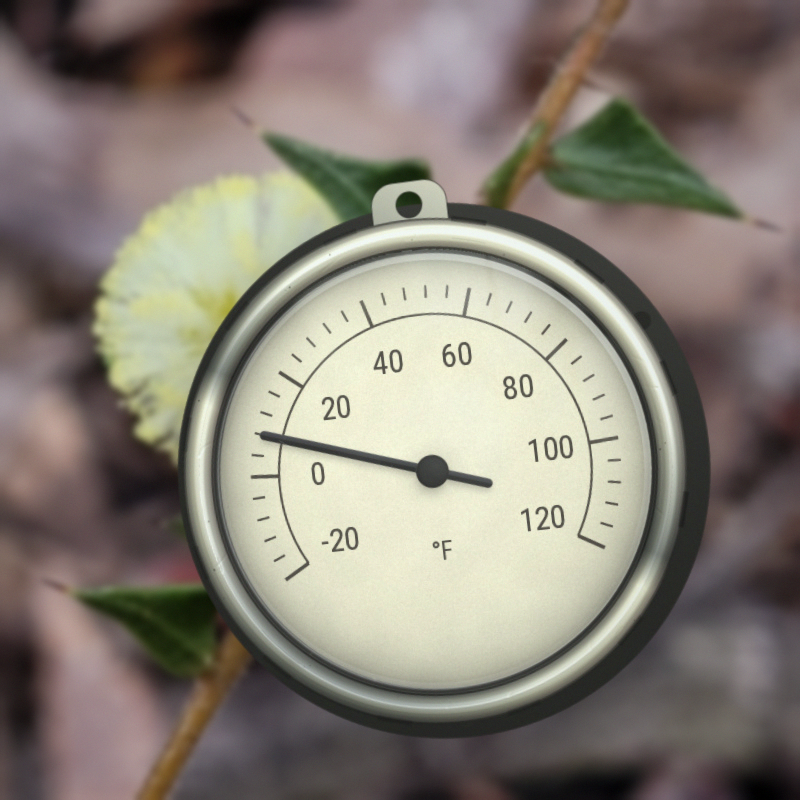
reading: {"value": 8, "unit": "°F"}
